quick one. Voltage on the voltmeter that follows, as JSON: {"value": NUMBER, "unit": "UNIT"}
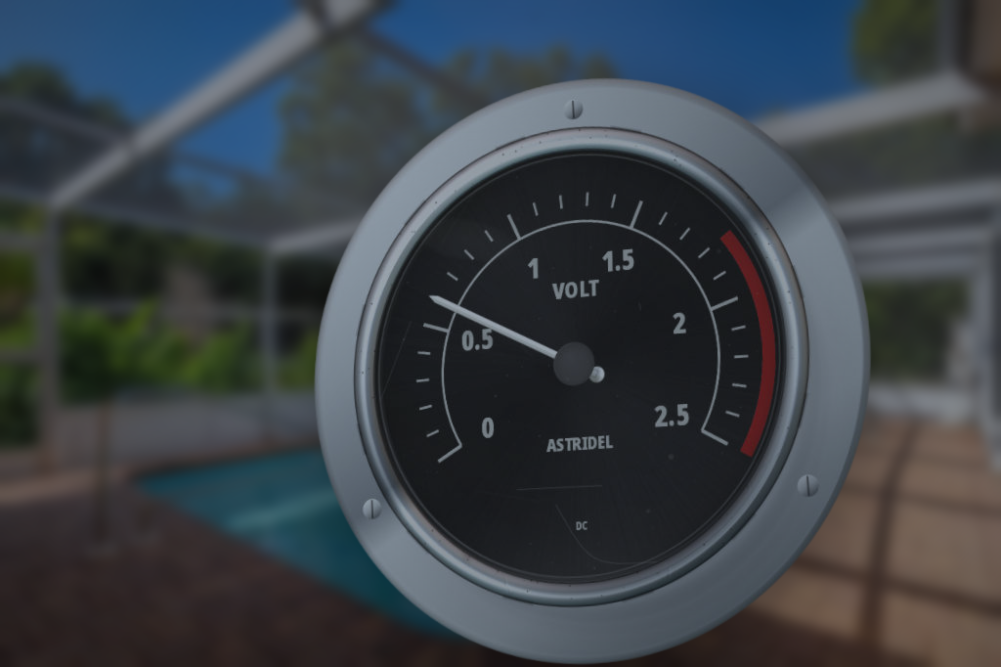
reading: {"value": 0.6, "unit": "V"}
